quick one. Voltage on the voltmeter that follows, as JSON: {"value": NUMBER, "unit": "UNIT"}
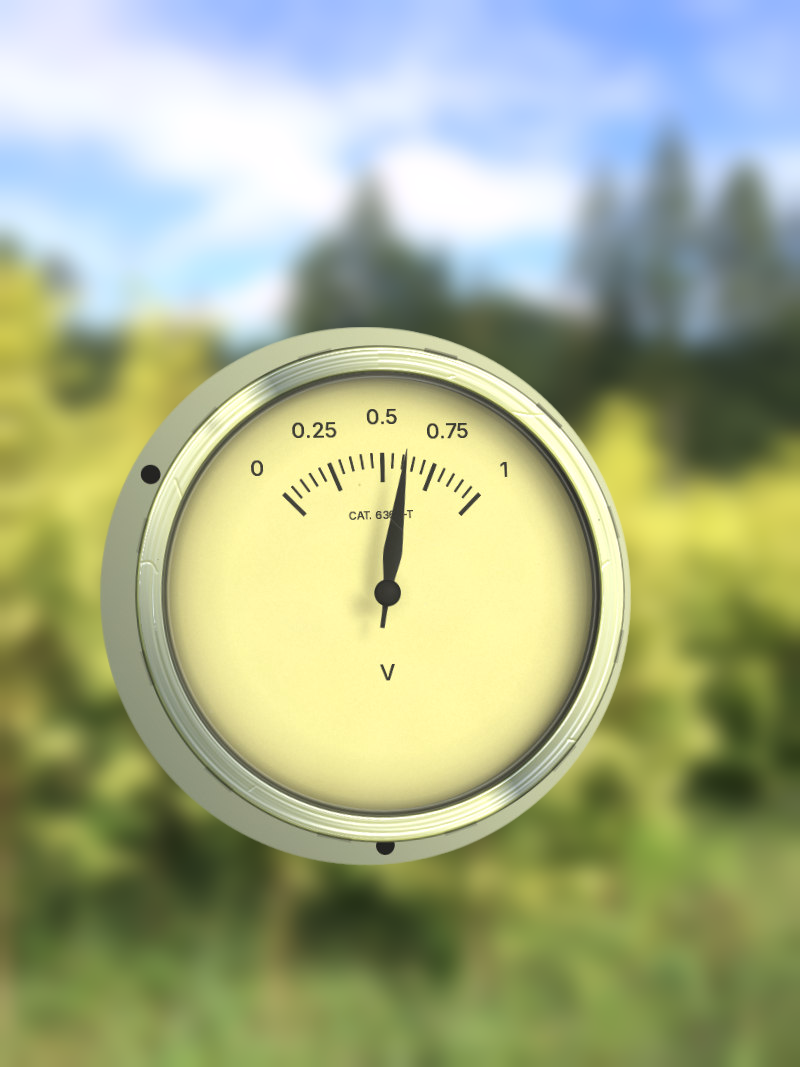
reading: {"value": 0.6, "unit": "V"}
